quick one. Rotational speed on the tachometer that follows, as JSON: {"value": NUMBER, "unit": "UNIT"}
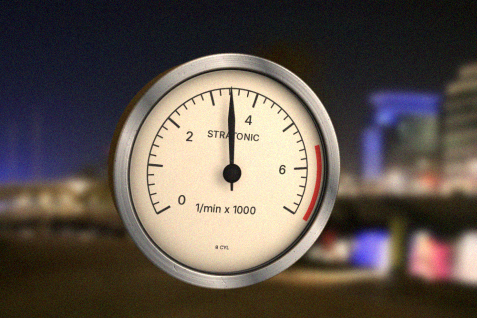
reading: {"value": 3400, "unit": "rpm"}
